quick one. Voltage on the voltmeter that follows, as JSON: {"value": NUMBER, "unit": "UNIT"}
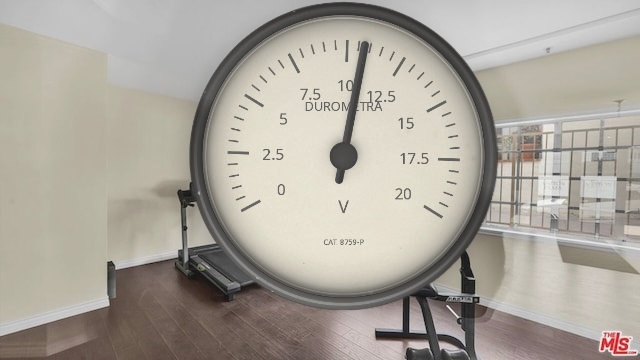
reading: {"value": 10.75, "unit": "V"}
